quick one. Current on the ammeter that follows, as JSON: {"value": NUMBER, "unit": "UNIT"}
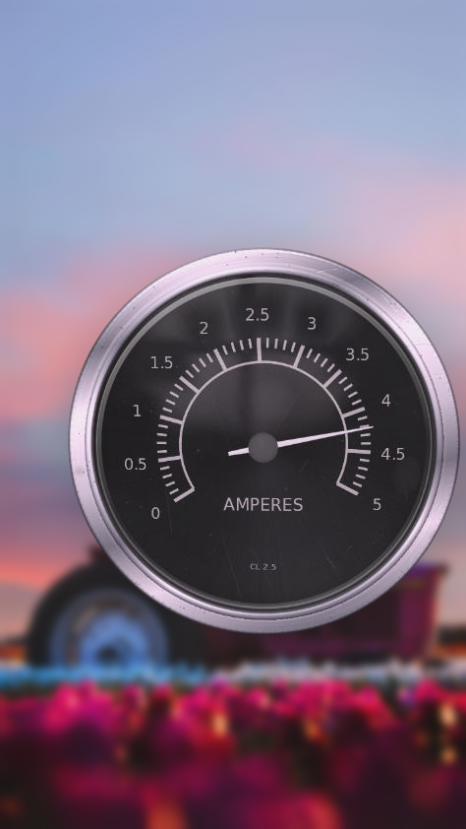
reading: {"value": 4.2, "unit": "A"}
